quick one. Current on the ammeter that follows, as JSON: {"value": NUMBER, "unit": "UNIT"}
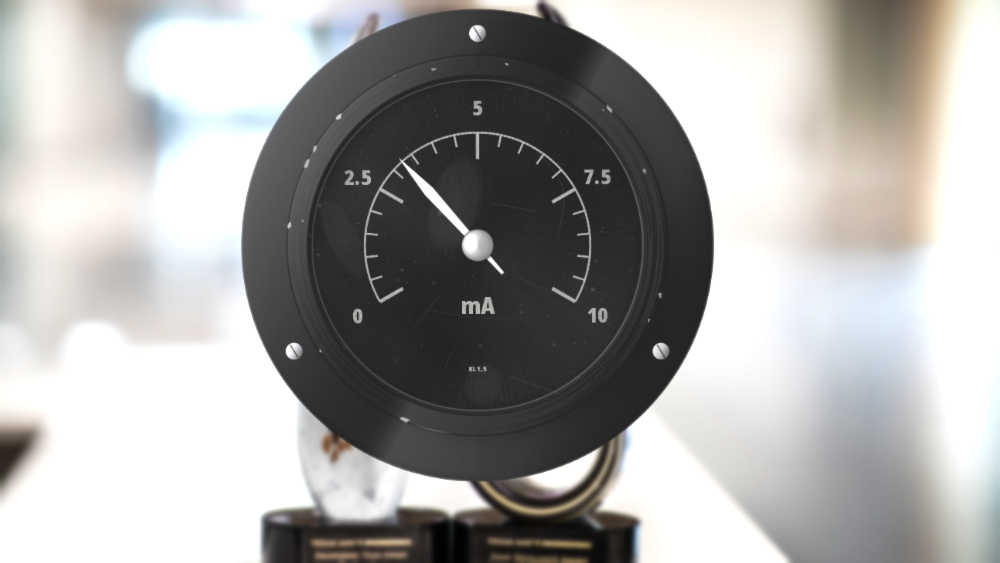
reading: {"value": 3.25, "unit": "mA"}
